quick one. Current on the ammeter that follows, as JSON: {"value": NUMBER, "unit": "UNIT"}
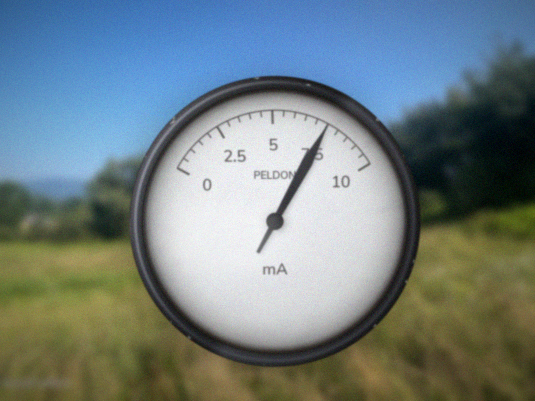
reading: {"value": 7.5, "unit": "mA"}
